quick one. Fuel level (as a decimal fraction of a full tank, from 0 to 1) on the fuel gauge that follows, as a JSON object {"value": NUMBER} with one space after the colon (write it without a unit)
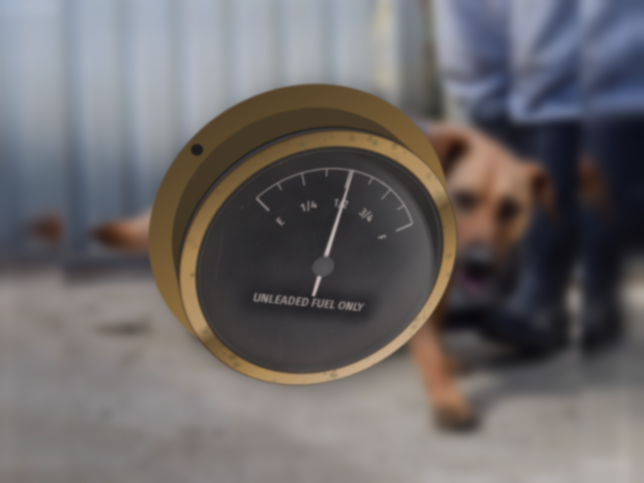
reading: {"value": 0.5}
